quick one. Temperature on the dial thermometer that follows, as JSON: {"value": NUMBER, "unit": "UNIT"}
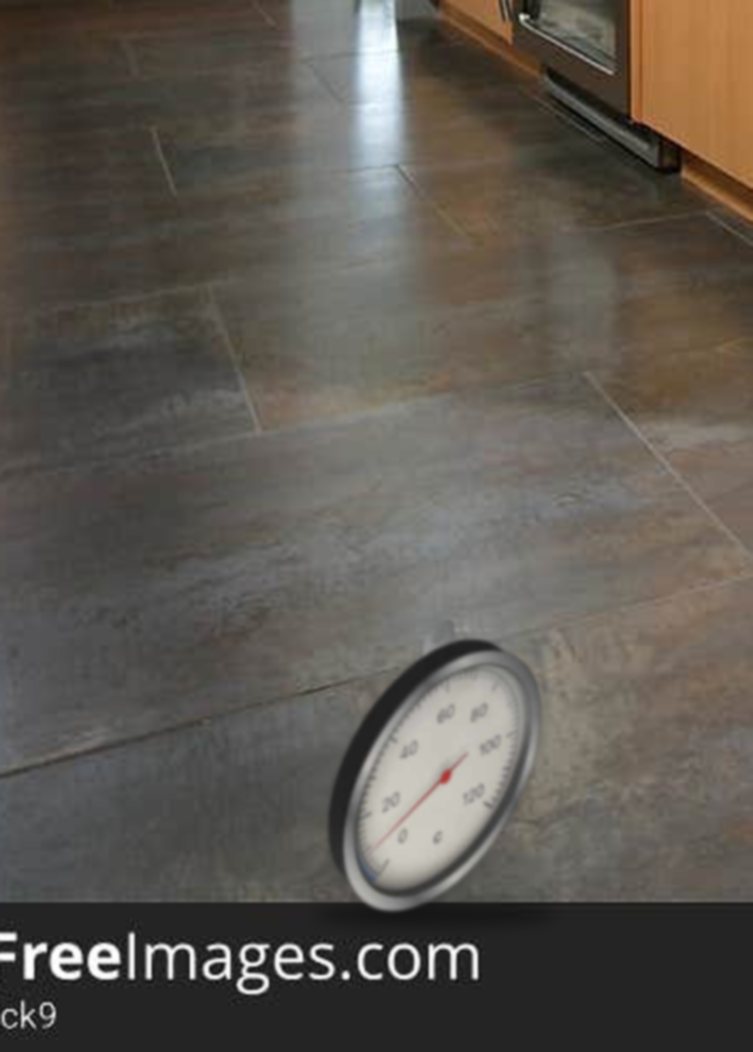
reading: {"value": 10, "unit": "°C"}
